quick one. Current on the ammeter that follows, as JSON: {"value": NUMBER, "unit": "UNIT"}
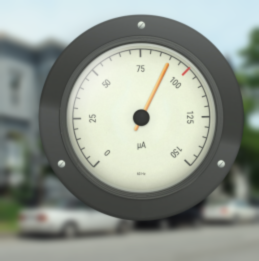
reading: {"value": 90, "unit": "µA"}
